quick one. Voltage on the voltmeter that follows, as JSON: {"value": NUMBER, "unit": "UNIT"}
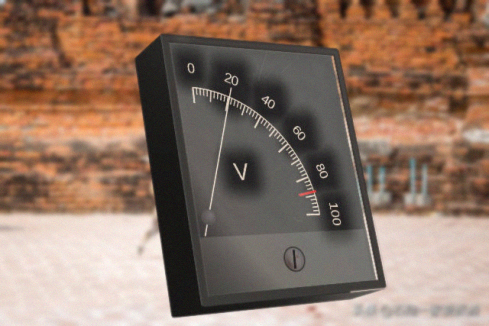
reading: {"value": 20, "unit": "V"}
